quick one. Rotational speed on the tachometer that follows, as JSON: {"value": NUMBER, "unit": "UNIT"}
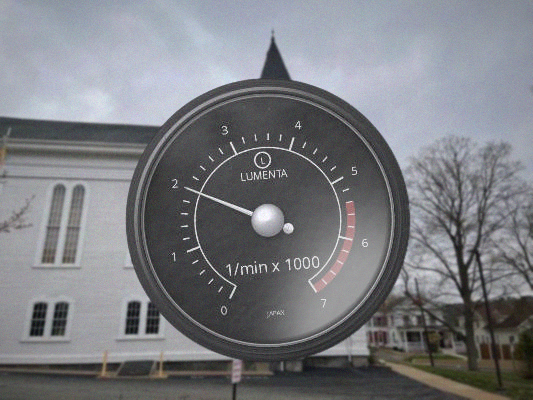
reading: {"value": 2000, "unit": "rpm"}
